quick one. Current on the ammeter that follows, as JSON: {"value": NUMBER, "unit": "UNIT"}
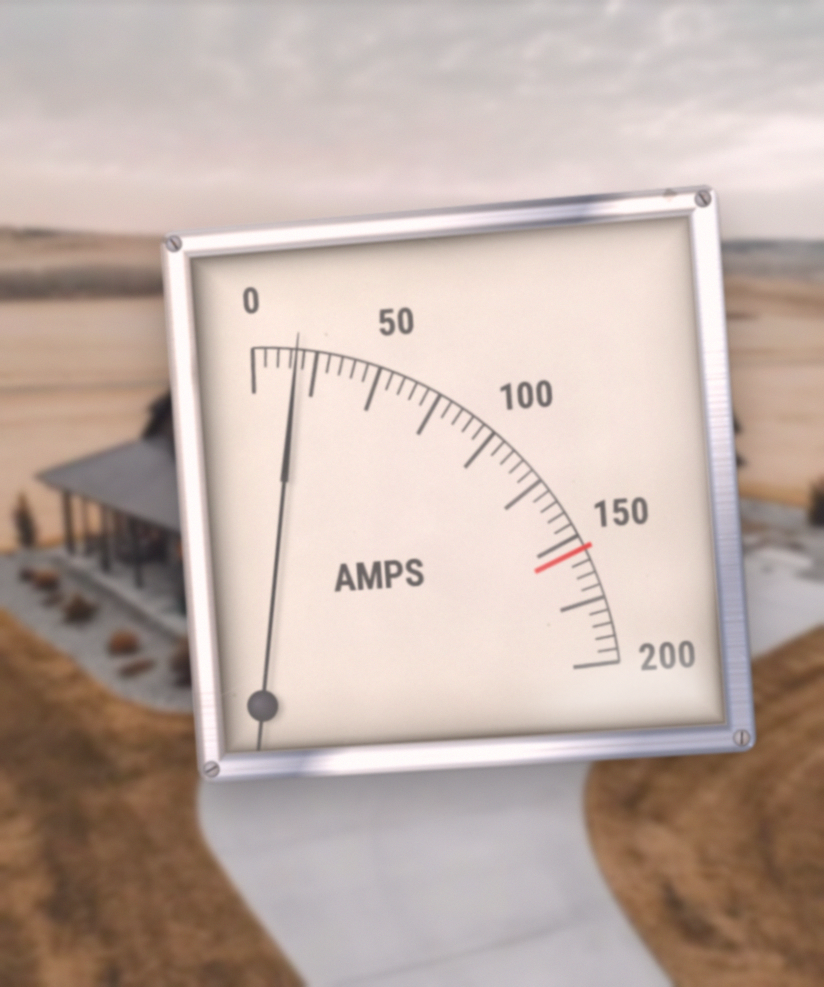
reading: {"value": 17.5, "unit": "A"}
